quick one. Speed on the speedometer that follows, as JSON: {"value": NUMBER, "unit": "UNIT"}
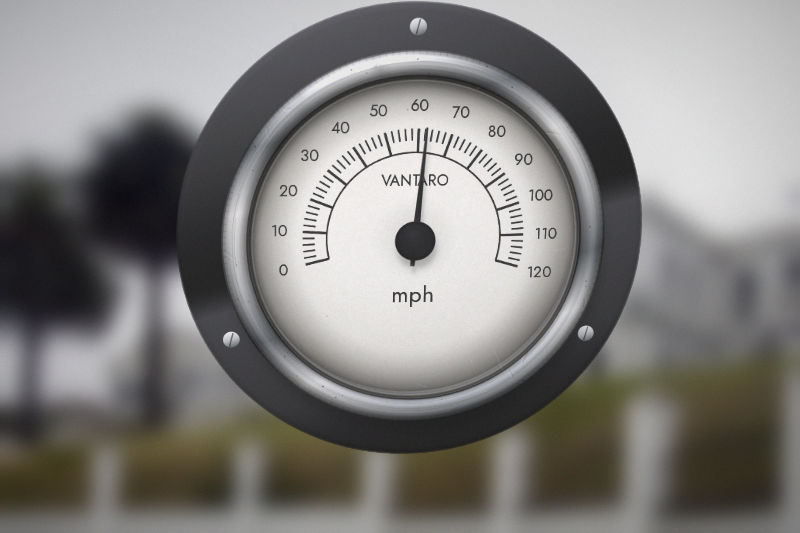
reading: {"value": 62, "unit": "mph"}
